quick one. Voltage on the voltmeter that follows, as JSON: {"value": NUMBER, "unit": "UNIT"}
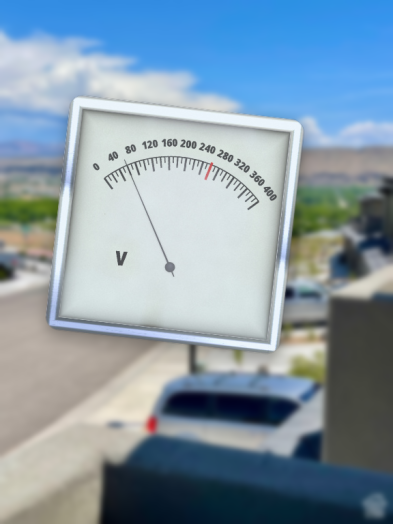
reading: {"value": 60, "unit": "V"}
